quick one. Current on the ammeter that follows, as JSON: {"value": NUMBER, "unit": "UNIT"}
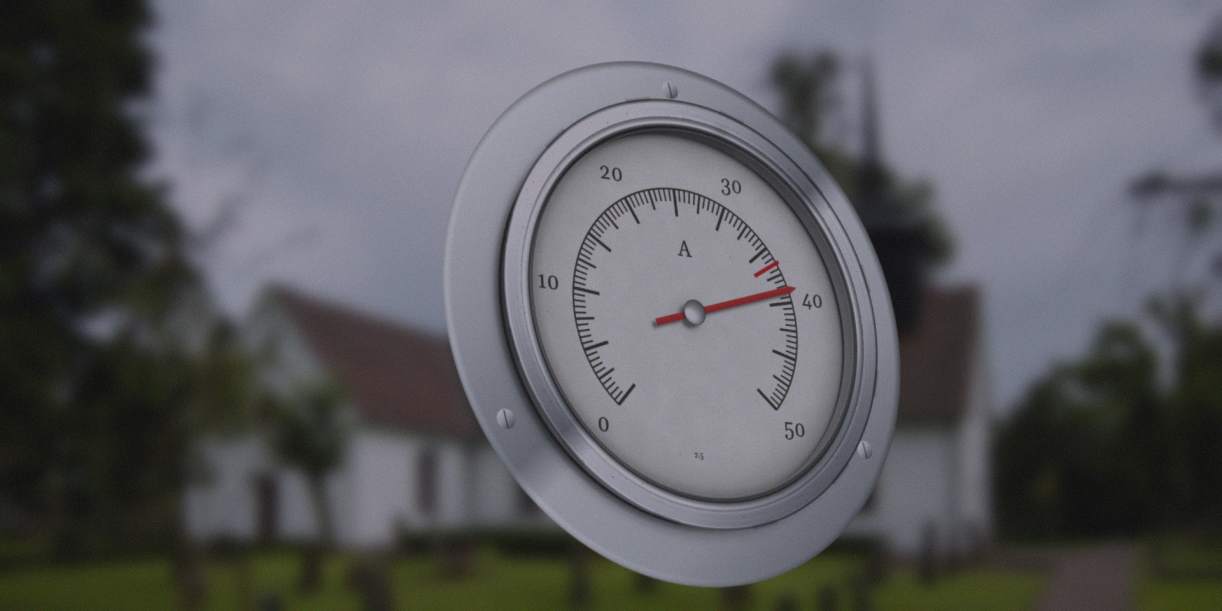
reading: {"value": 39, "unit": "A"}
